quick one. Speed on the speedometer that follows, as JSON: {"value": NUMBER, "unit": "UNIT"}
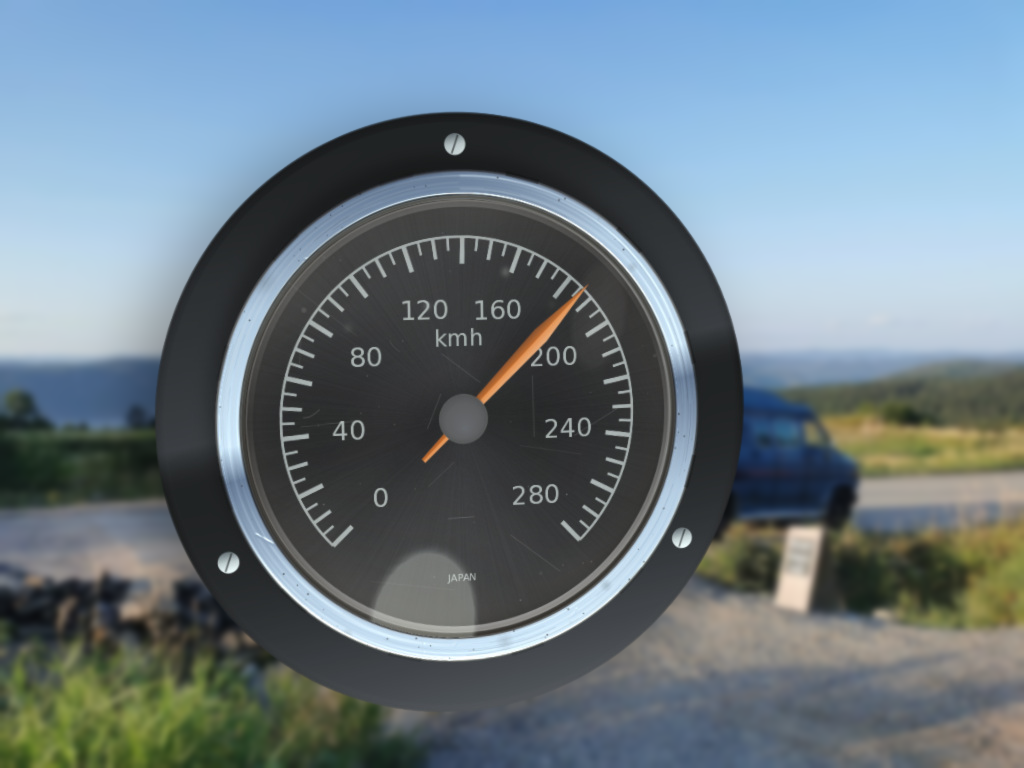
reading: {"value": 185, "unit": "km/h"}
